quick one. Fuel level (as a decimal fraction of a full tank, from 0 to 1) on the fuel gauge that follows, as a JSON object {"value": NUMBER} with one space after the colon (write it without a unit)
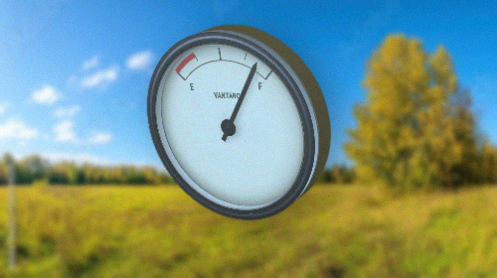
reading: {"value": 0.875}
